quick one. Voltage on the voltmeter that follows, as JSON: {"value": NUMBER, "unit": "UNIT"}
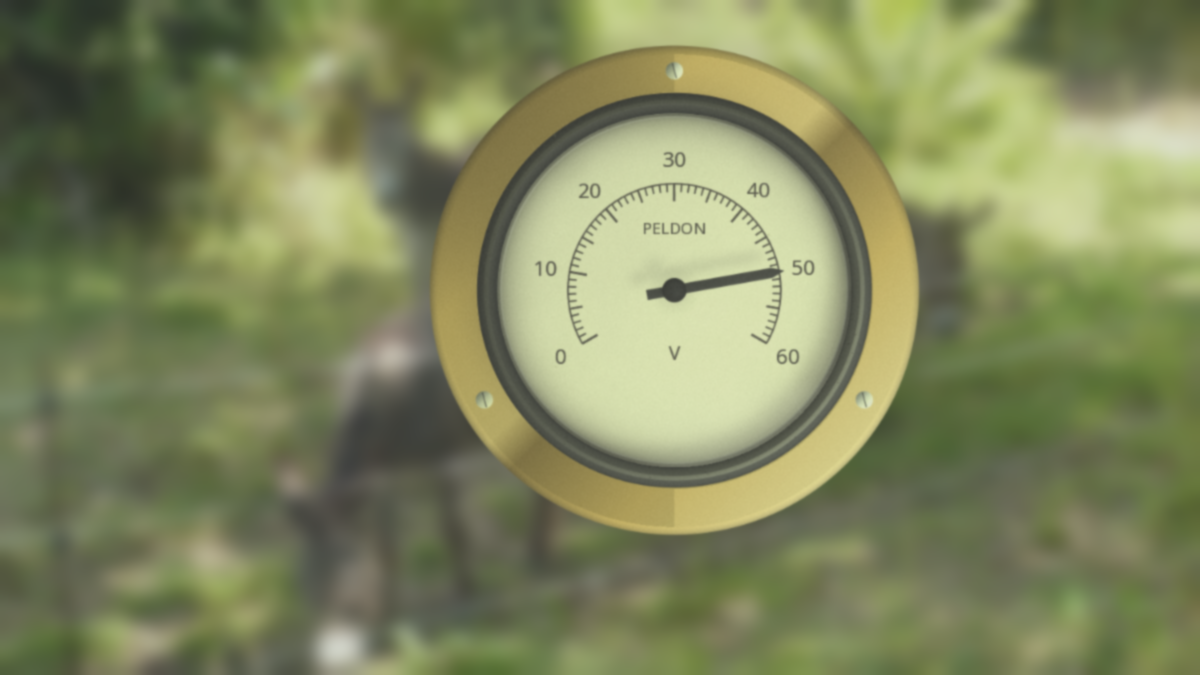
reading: {"value": 50, "unit": "V"}
